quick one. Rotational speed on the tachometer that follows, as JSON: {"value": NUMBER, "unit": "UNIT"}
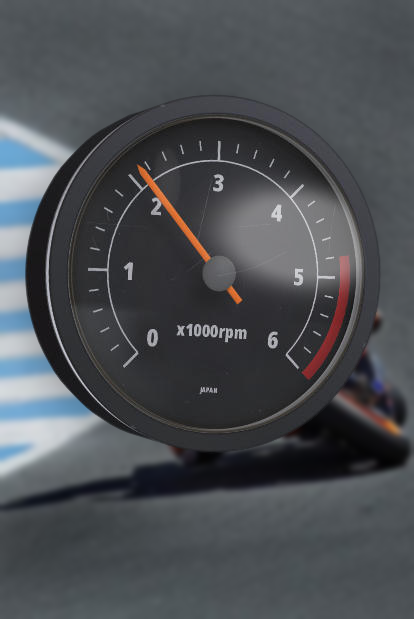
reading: {"value": 2100, "unit": "rpm"}
